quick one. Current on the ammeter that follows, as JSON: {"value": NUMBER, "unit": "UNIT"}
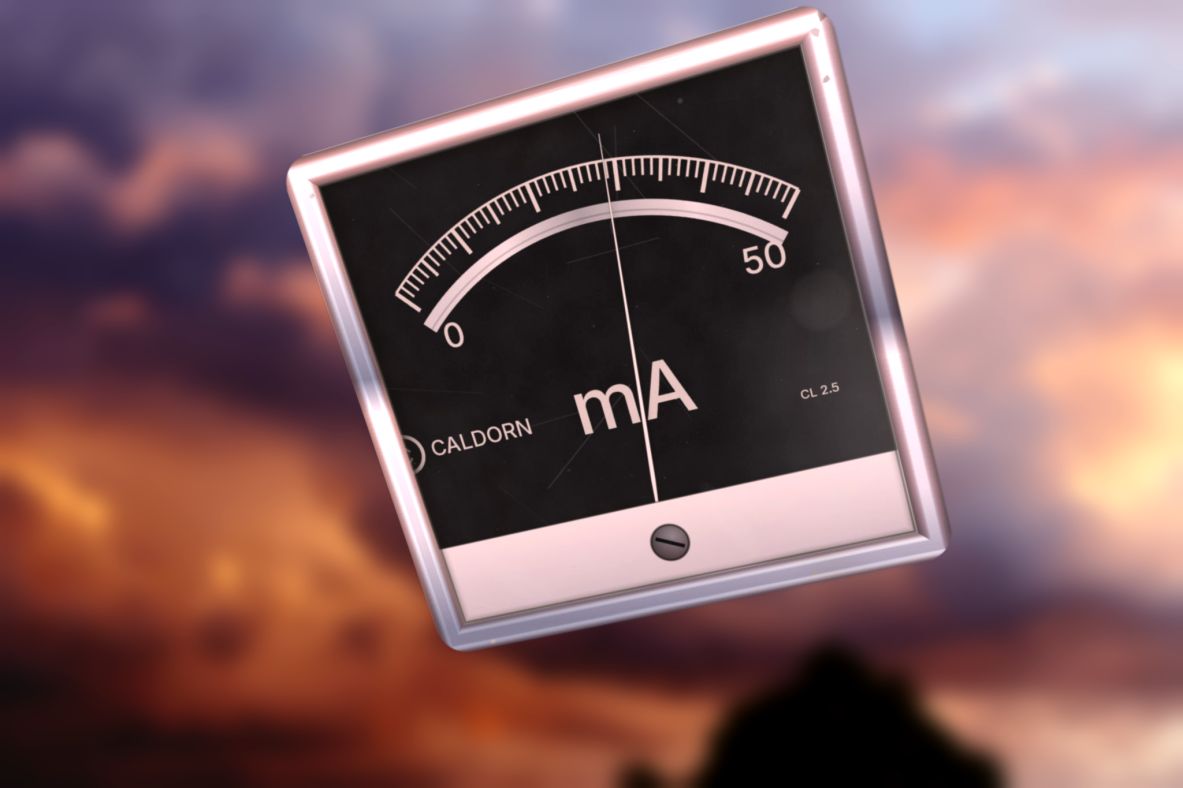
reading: {"value": 29, "unit": "mA"}
